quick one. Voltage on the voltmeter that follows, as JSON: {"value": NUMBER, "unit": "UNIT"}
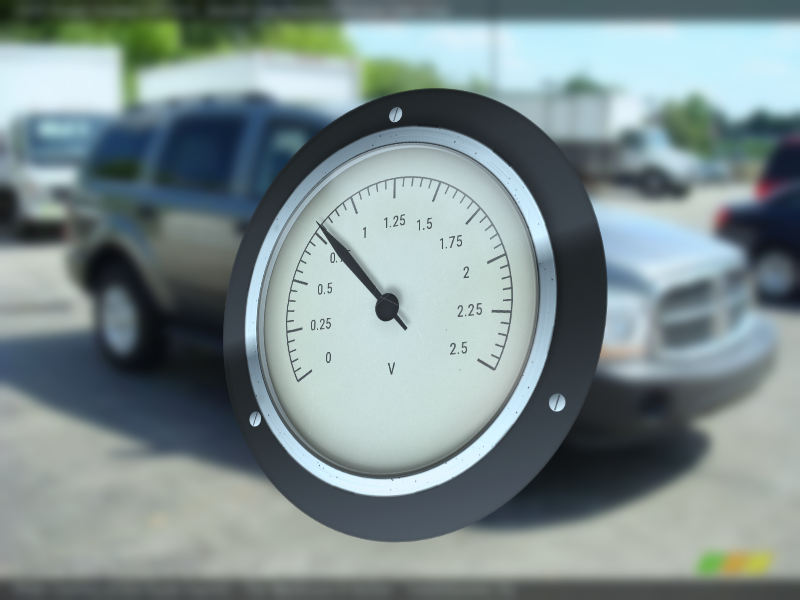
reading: {"value": 0.8, "unit": "V"}
